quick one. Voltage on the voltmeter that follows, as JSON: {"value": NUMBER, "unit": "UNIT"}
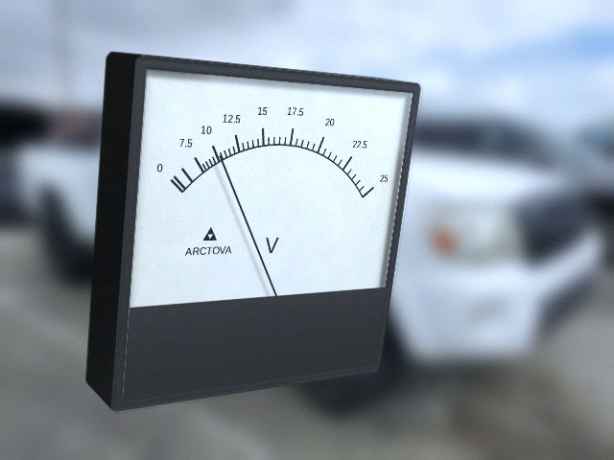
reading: {"value": 10, "unit": "V"}
